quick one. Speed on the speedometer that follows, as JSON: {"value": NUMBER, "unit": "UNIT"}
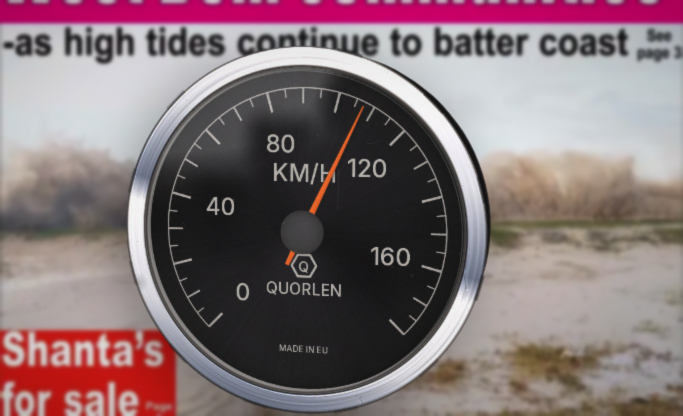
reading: {"value": 107.5, "unit": "km/h"}
